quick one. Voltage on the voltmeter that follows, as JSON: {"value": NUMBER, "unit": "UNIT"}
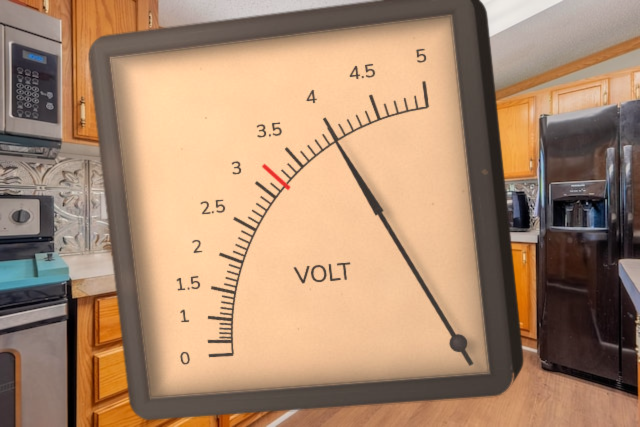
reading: {"value": 4, "unit": "V"}
